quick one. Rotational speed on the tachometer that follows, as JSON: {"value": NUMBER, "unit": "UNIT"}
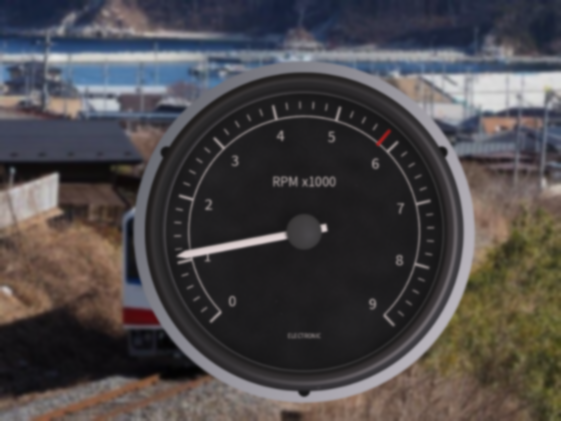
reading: {"value": 1100, "unit": "rpm"}
